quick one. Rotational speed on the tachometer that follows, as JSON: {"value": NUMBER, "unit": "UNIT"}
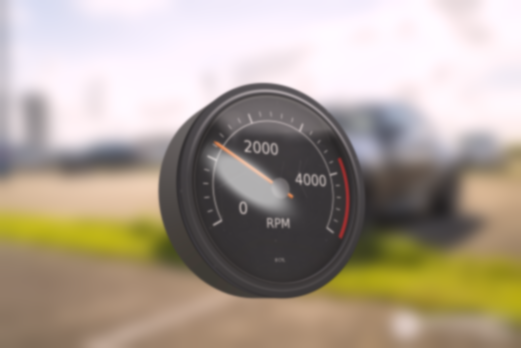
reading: {"value": 1200, "unit": "rpm"}
